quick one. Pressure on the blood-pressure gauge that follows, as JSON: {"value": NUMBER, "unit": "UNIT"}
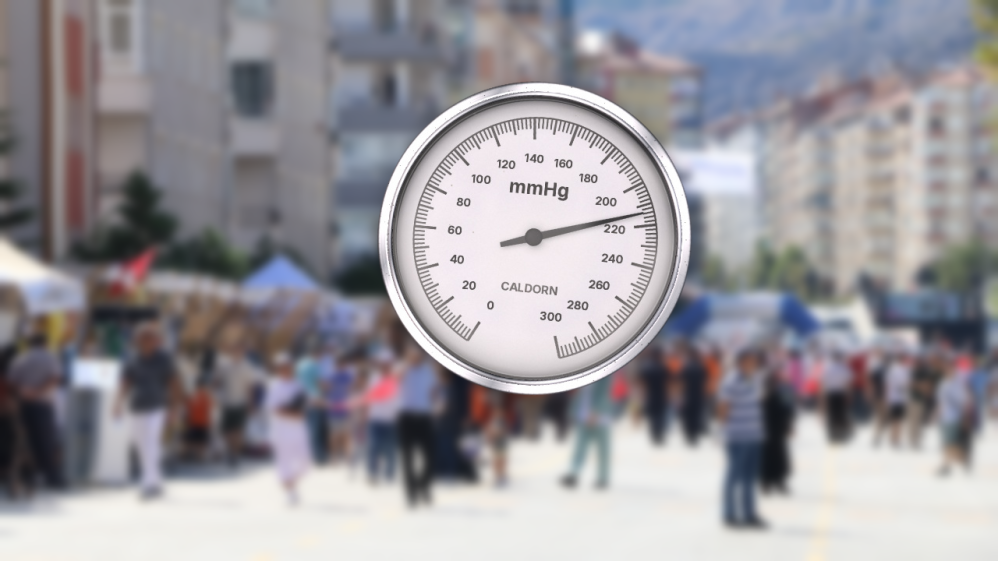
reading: {"value": 214, "unit": "mmHg"}
